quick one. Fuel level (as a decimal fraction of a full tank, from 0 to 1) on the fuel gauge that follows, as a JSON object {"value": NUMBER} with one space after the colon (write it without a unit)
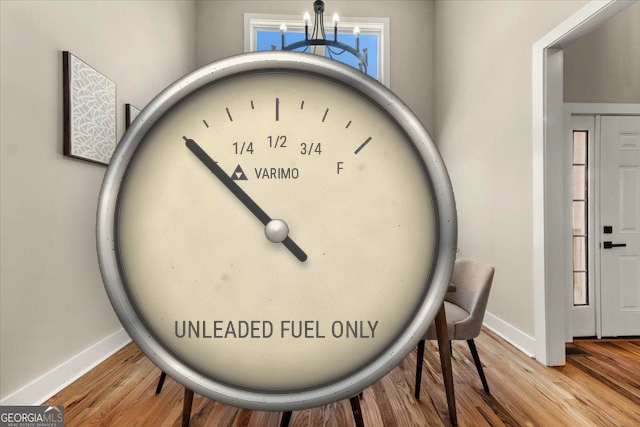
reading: {"value": 0}
